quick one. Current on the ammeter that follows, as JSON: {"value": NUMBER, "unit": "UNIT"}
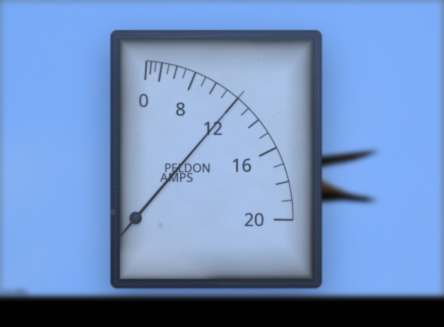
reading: {"value": 12, "unit": "A"}
